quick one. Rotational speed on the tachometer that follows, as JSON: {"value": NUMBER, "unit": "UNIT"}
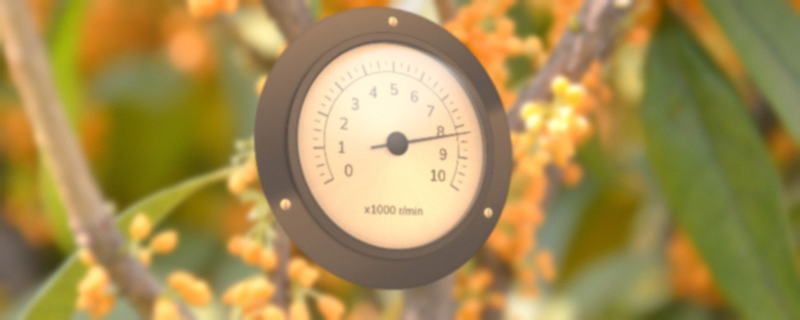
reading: {"value": 8250, "unit": "rpm"}
